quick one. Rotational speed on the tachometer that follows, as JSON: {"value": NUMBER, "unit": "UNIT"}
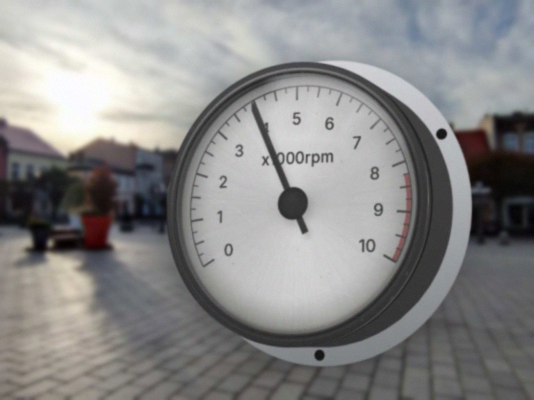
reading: {"value": 4000, "unit": "rpm"}
